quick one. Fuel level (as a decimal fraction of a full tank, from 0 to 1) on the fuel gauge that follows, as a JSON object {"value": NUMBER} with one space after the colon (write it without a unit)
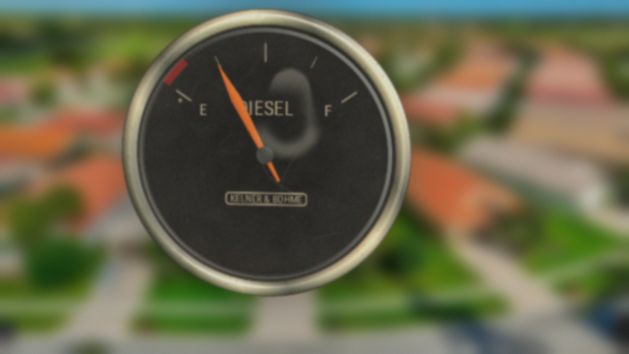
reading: {"value": 0.25}
